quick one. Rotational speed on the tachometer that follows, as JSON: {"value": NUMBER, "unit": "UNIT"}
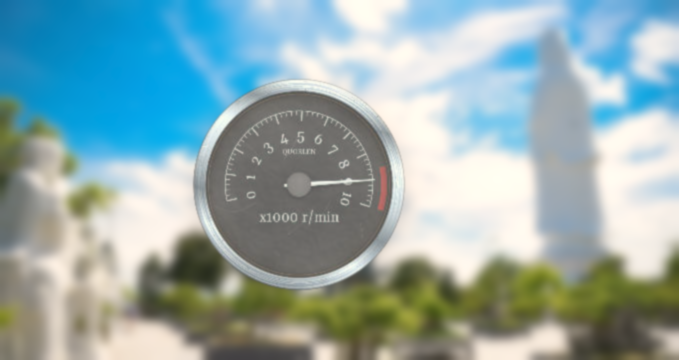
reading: {"value": 9000, "unit": "rpm"}
